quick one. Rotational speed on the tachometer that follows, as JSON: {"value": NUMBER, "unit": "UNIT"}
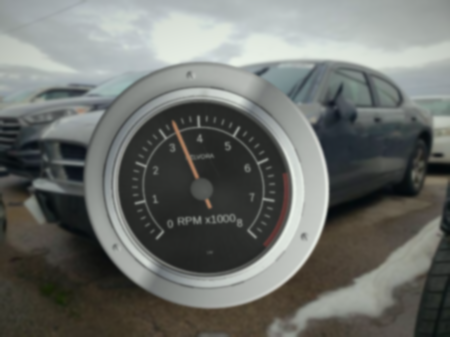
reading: {"value": 3400, "unit": "rpm"}
